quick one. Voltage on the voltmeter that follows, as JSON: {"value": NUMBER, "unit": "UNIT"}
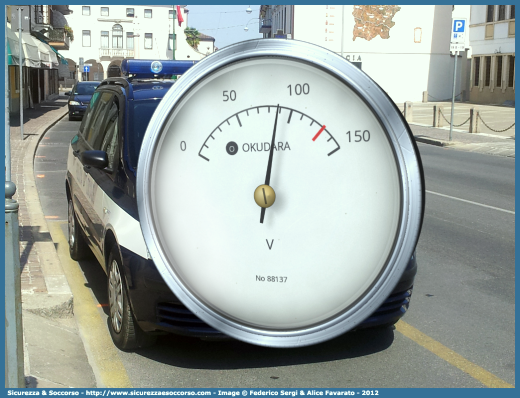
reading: {"value": 90, "unit": "V"}
